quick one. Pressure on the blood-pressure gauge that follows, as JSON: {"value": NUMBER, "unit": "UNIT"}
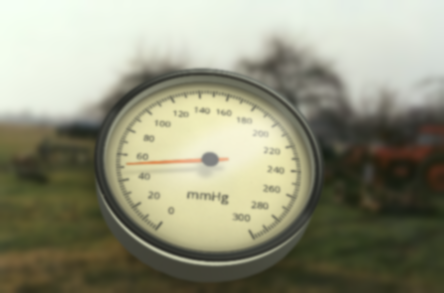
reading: {"value": 50, "unit": "mmHg"}
